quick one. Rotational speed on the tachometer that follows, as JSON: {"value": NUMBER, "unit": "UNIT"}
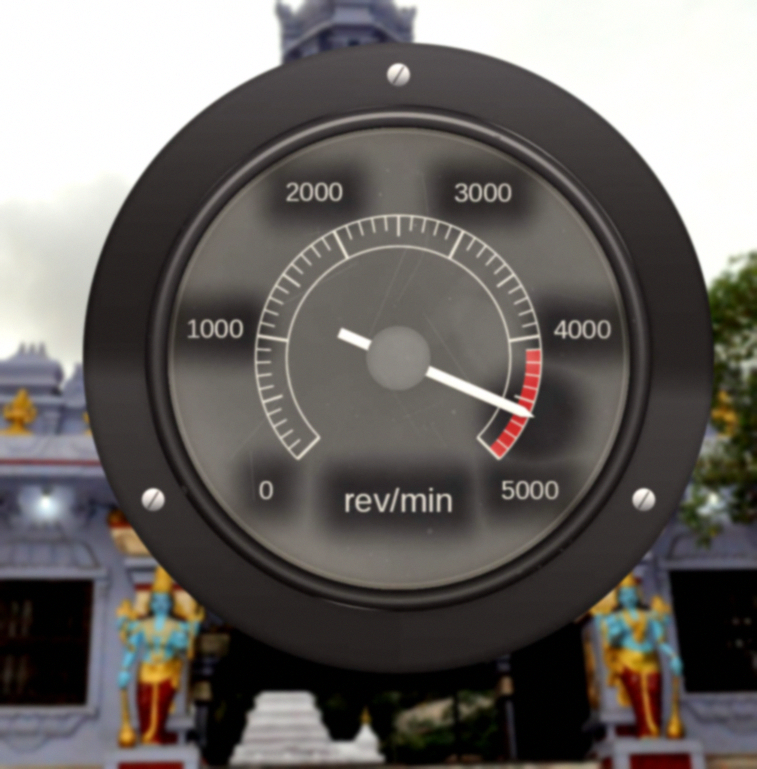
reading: {"value": 4600, "unit": "rpm"}
